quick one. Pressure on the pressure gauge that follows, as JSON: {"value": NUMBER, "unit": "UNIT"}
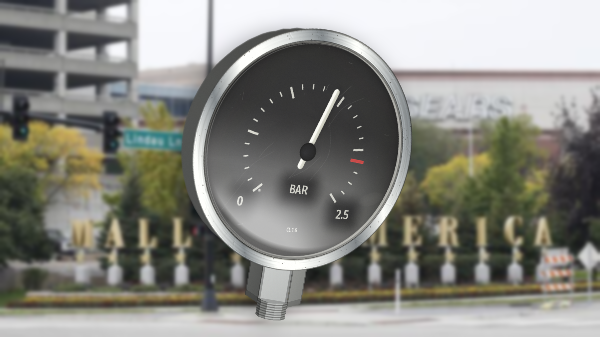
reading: {"value": 1.4, "unit": "bar"}
